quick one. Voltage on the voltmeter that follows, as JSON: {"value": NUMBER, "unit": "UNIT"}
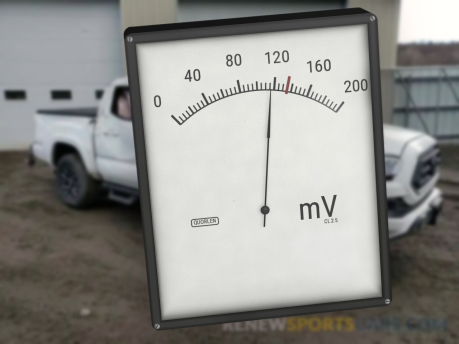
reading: {"value": 115, "unit": "mV"}
